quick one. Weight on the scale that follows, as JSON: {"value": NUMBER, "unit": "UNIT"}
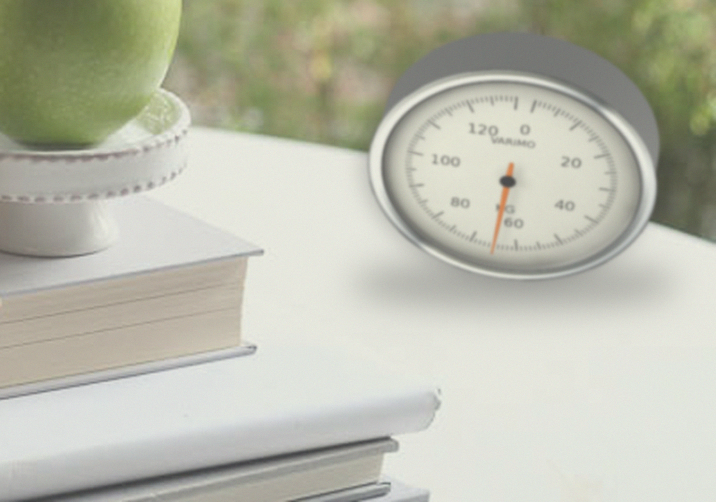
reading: {"value": 65, "unit": "kg"}
